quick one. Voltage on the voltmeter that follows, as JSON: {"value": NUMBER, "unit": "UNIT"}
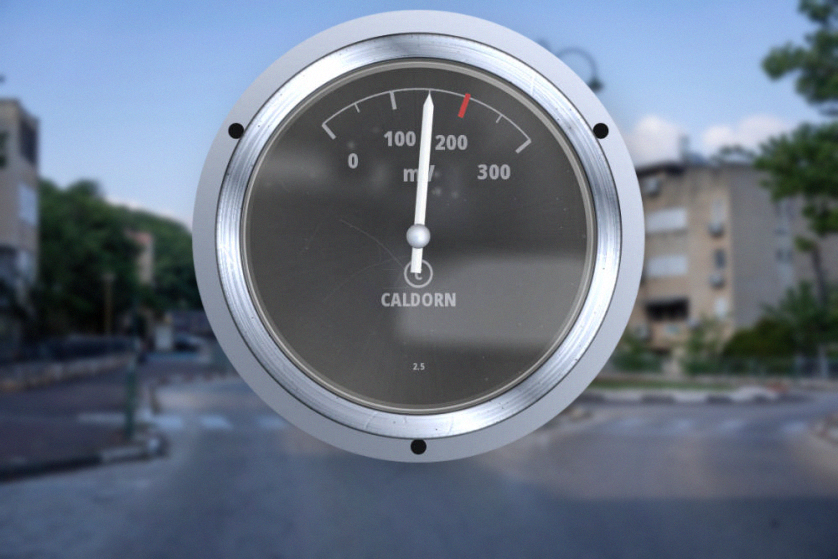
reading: {"value": 150, "unit": "mV"}
